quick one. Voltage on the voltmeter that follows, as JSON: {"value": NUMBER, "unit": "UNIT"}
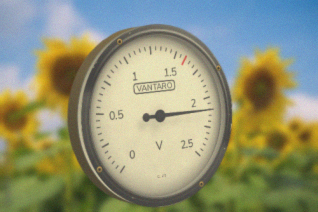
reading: {"value": 2.1, "unit": "V"}
